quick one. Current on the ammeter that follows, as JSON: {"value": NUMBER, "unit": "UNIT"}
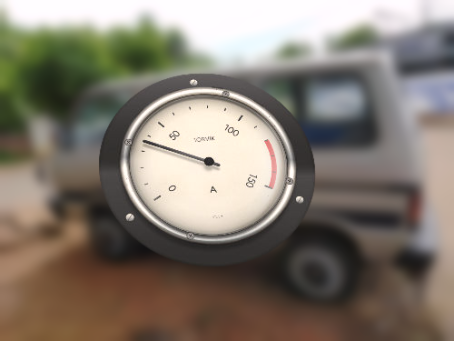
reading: {"value": 35, "unit": "A"}
